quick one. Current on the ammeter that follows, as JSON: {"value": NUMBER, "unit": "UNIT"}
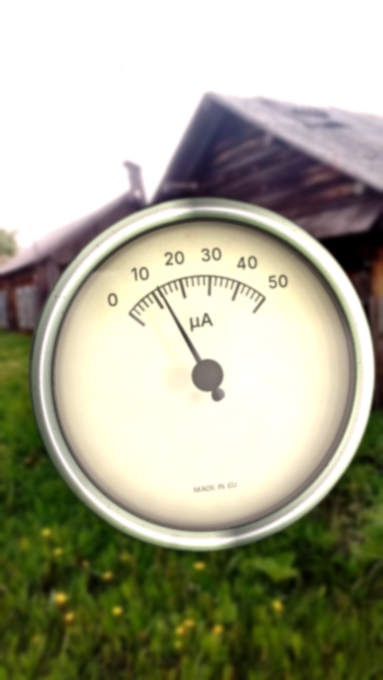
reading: {"value": 12, "unit": "µA"}
